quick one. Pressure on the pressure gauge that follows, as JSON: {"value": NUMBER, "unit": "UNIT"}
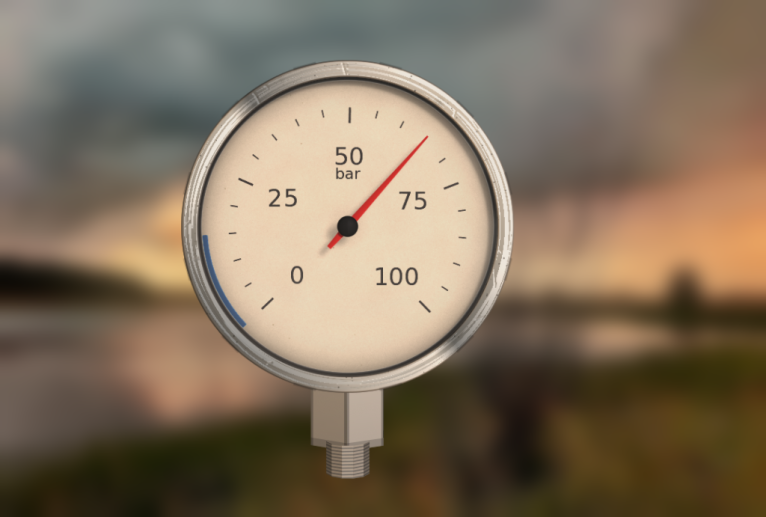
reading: {"value": 65, "unit": "bar"}
